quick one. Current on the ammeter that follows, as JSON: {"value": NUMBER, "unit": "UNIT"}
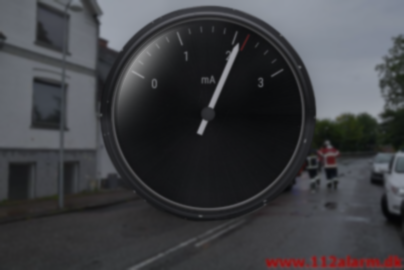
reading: {"value": 2.1, "unit": "mA"}
